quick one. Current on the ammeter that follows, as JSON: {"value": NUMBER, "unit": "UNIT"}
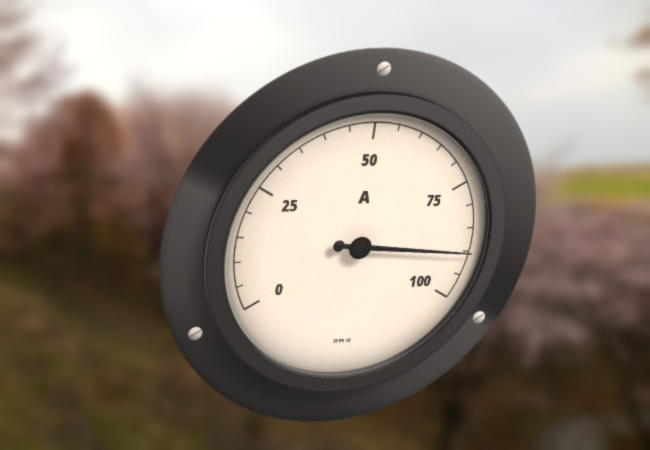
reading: {"value": 90, "unit": "A"}
